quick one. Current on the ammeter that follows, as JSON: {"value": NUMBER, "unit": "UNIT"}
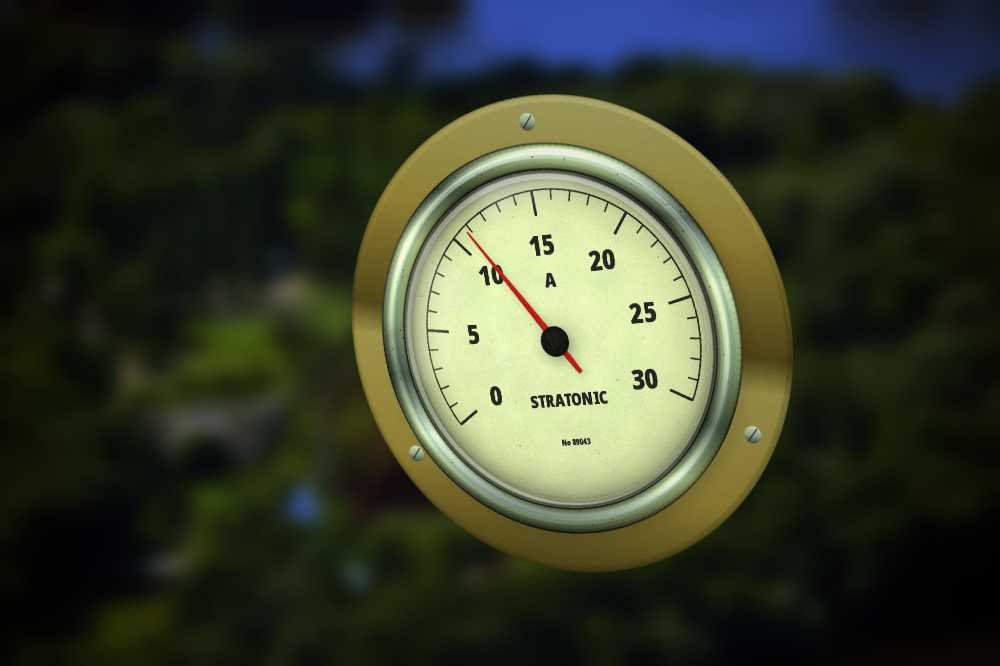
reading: {"value": 11, "unit": "A"}
